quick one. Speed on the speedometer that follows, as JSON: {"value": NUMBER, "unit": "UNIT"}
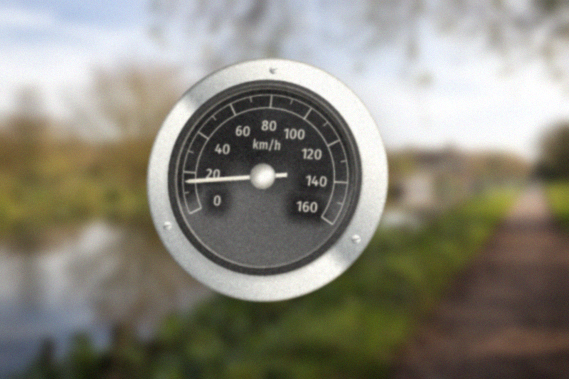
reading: {"value": 15, "unit": "km/h"}
